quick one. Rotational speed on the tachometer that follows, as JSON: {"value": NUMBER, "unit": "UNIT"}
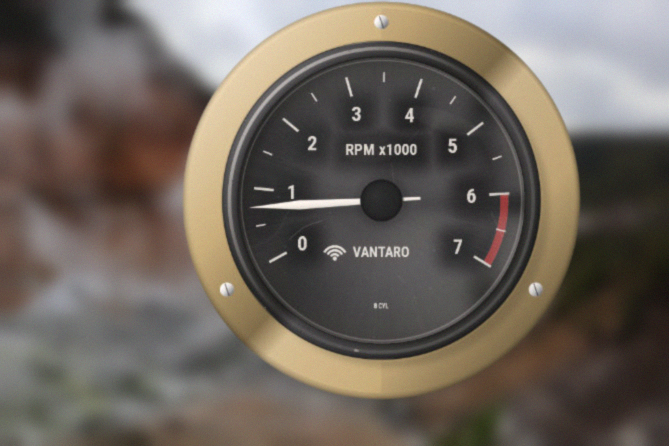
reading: {"value": 750, "unit": "rpm"}
